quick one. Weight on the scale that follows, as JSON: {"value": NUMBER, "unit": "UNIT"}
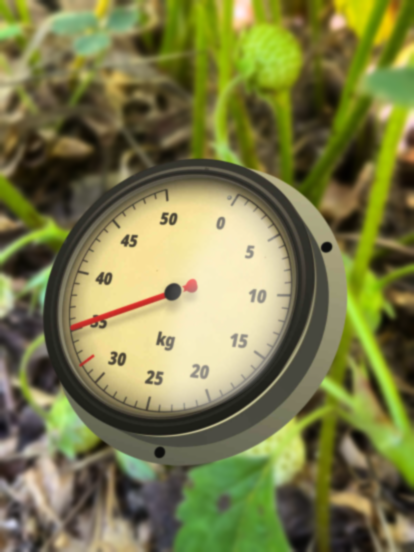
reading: {"value": 35, "unit": "kg"}
